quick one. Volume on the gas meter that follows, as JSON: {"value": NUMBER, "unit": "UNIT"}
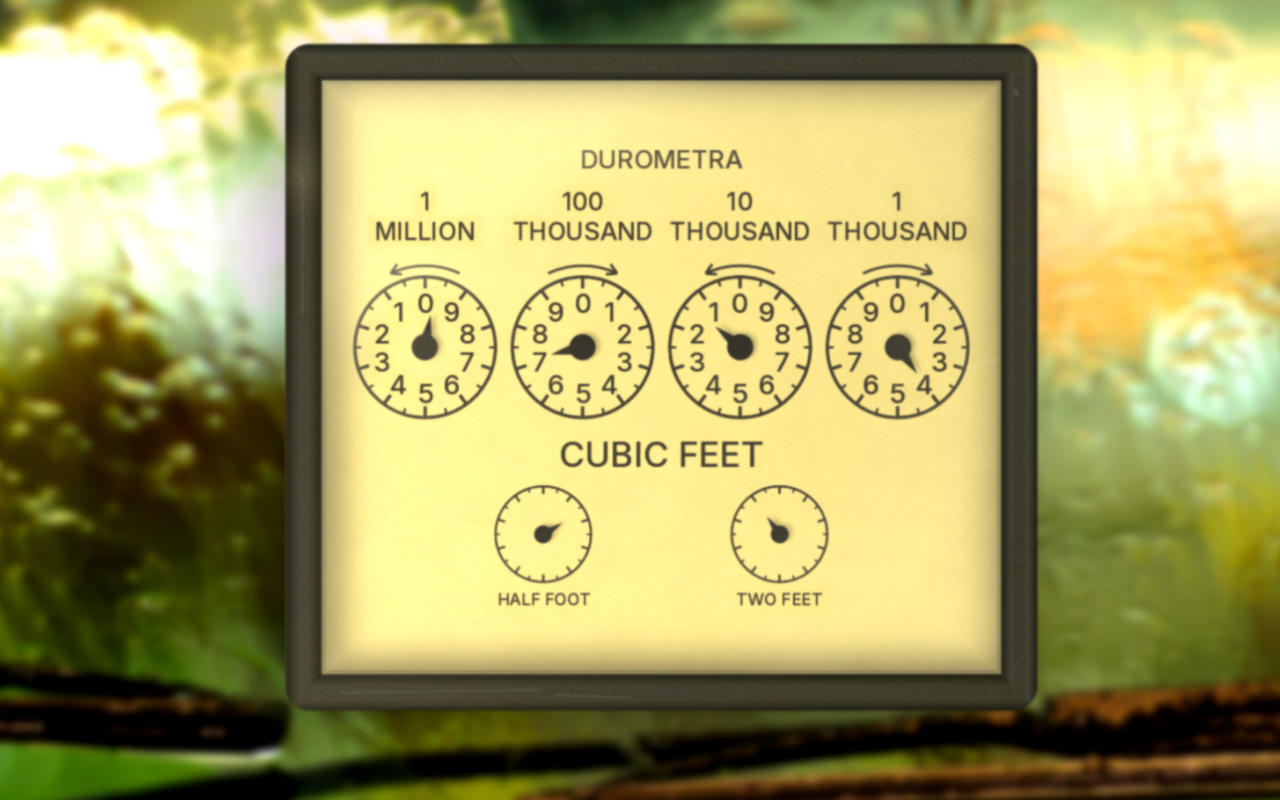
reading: {"value": 971400, "unit": "ft³"}
